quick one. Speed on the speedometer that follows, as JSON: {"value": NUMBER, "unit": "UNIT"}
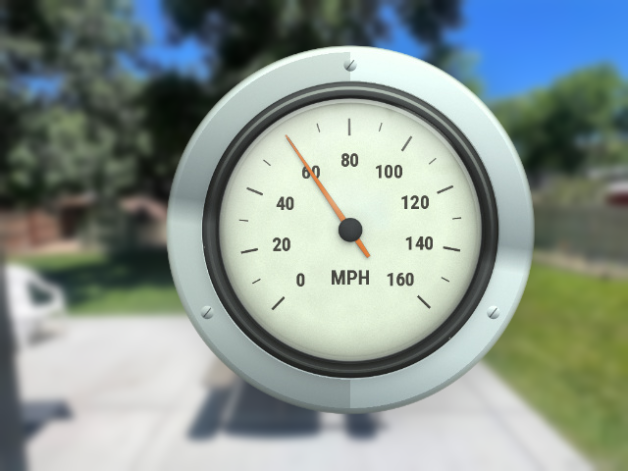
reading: {"value": 60, "unit": "mph"}
